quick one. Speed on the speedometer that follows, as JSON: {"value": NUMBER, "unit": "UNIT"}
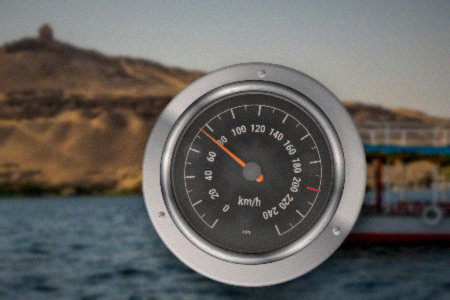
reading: {"value": 75, "unit": "km/h"}
